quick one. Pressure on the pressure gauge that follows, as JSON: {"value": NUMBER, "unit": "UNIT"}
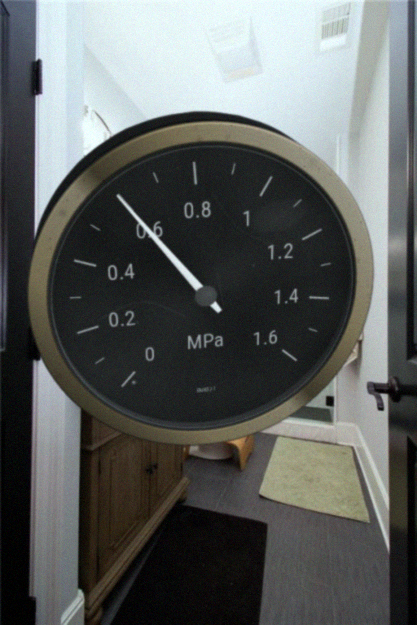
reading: {"value": 0.6, "unit": "MPa"}
